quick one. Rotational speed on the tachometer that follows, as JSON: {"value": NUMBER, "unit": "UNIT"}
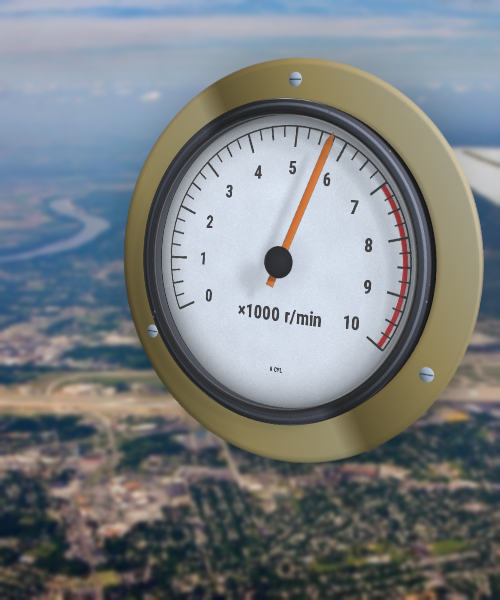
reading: {"value": 5750, "unit": "rpm"}
